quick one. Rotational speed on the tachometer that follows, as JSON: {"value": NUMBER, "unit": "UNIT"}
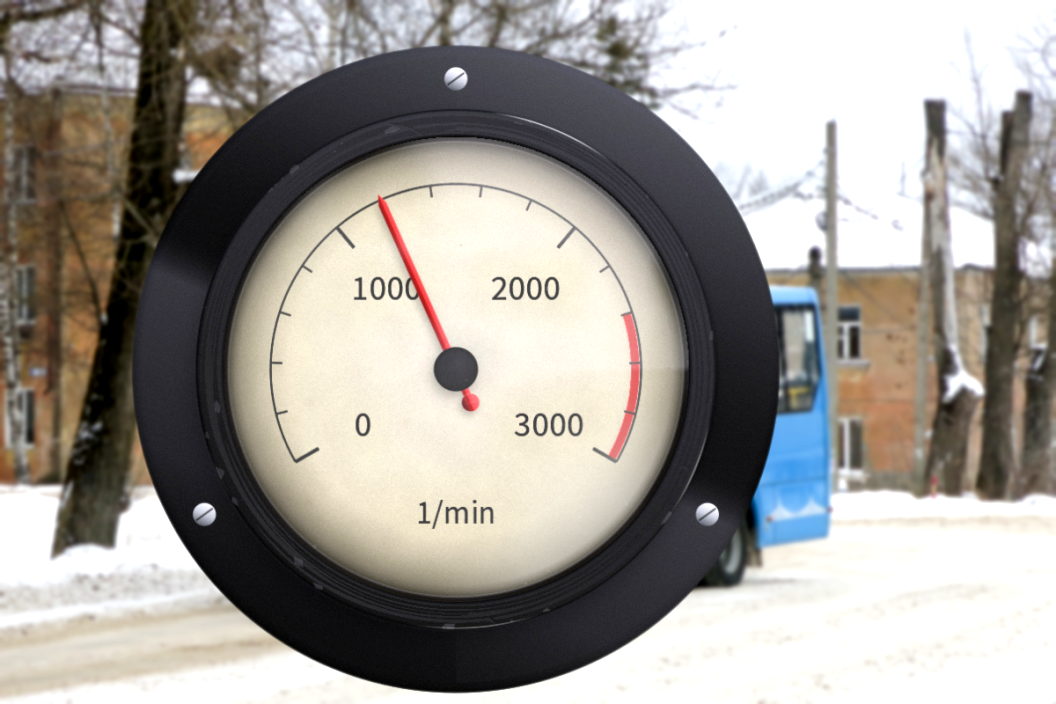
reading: {"value": 1200, "unit": "rpm"}
